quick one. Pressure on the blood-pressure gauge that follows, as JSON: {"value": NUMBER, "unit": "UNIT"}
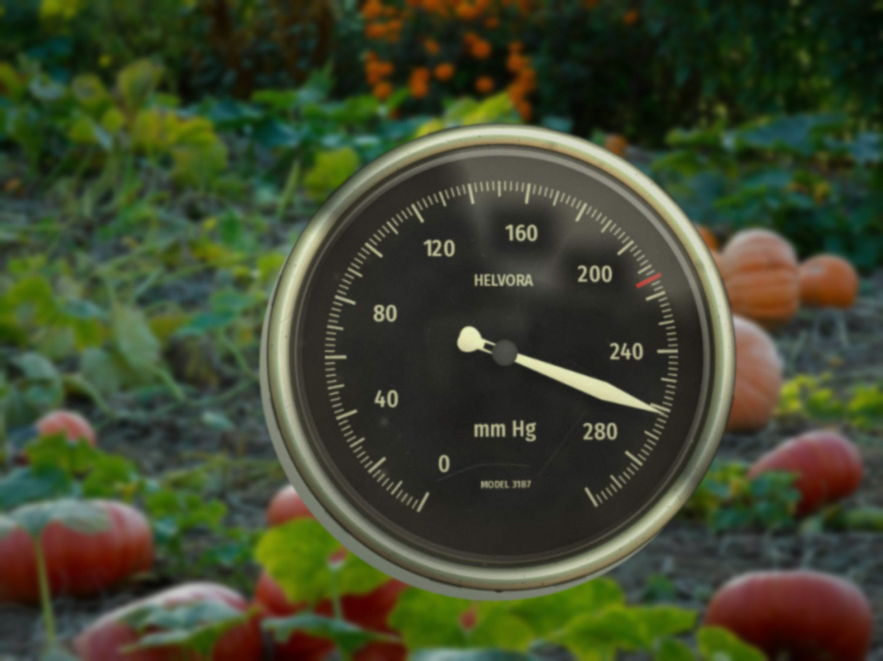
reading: {"value": 262, "unit": "mmHg"}
